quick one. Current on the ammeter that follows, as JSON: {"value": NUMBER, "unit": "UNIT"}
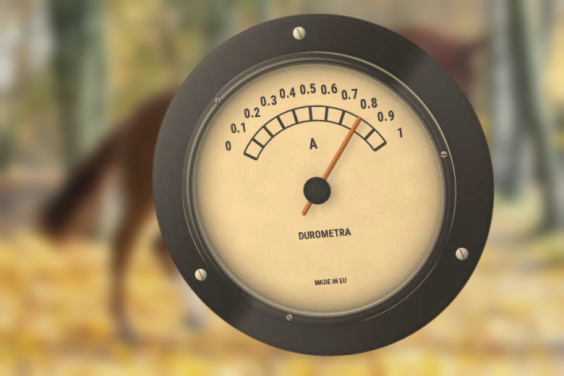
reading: {"value": 0.8, "unit": "A"}
